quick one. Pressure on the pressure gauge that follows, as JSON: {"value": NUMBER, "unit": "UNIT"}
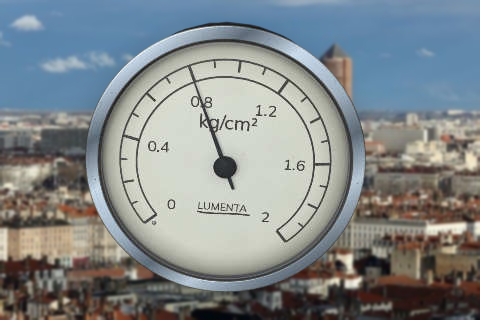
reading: {"value": 0.8, "unit": "kg/cm²"}
